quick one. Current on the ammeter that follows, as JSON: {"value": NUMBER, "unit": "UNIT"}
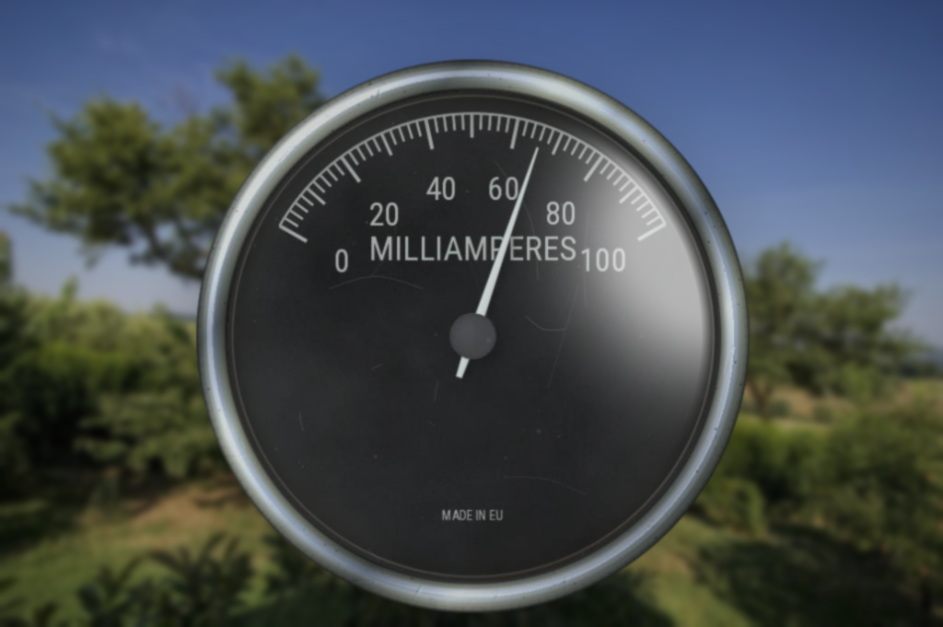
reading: {"value": 66, "unit": "mA"}
